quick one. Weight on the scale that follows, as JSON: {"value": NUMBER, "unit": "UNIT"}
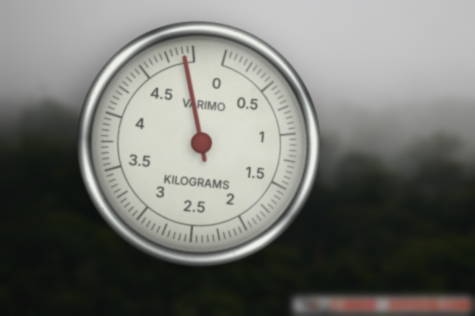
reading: {"value": 4.9, "unit": "kg"}
